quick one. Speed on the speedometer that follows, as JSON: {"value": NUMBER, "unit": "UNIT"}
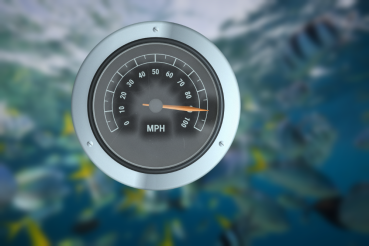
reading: {"value": 90, "unit": "mph"}
